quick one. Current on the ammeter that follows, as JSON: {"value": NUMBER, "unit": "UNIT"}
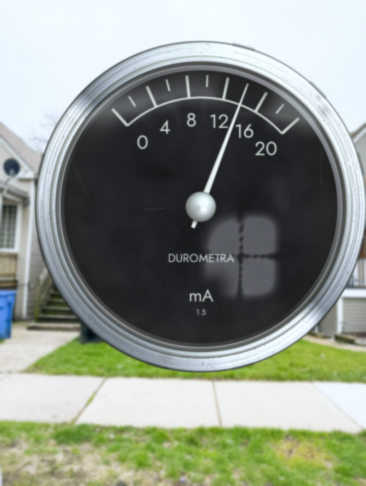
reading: {"value": 14, "unit": "mA"}
